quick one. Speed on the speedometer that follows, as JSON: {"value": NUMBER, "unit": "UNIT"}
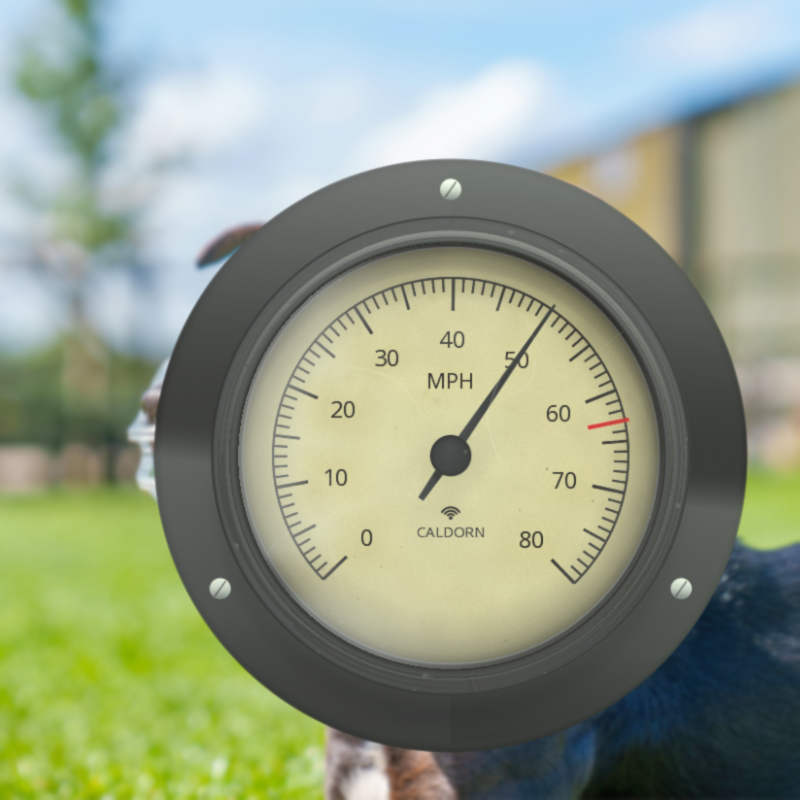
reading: {"value": 50, "unit": "mph"}
